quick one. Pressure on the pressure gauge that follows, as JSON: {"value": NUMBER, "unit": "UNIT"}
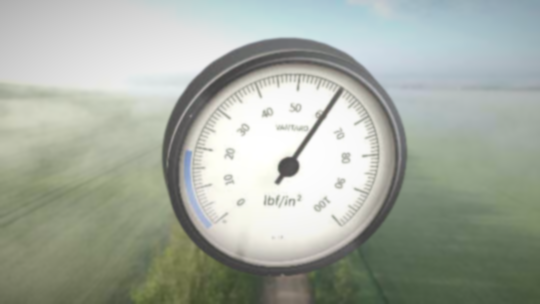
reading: {"value": 60, "unit": "psi"}
